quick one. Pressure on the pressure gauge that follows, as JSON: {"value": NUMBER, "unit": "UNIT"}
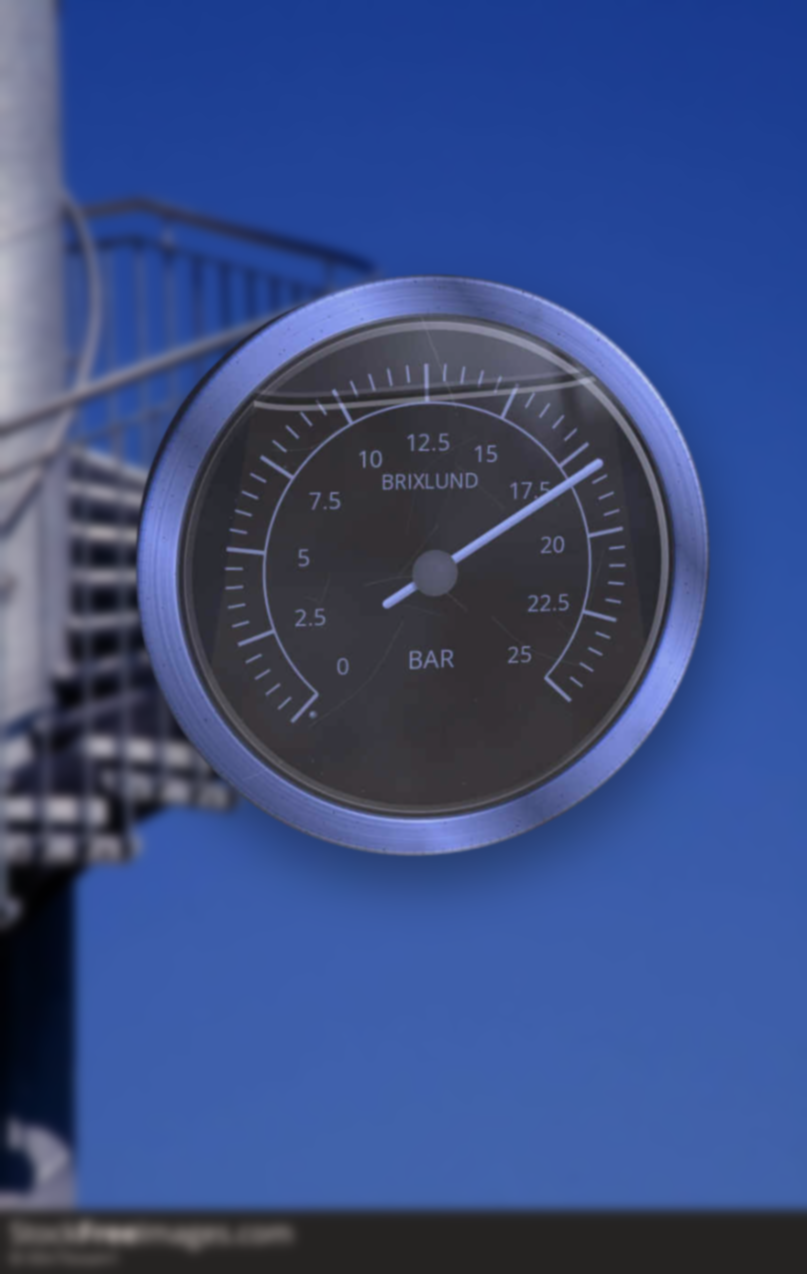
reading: {"value": 18, "unit": "bar"}
